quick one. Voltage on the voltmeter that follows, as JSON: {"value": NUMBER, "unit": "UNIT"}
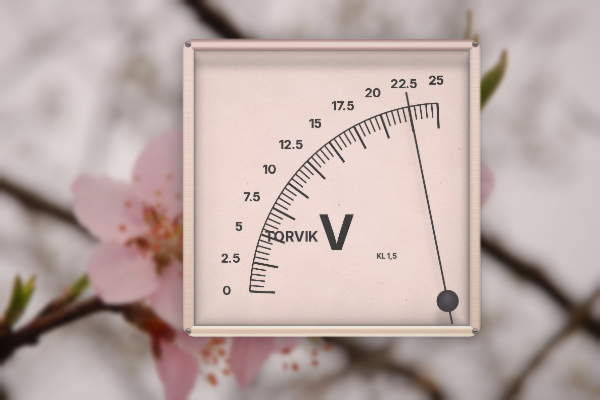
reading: {"value": 22.5, "unit": "V"}
